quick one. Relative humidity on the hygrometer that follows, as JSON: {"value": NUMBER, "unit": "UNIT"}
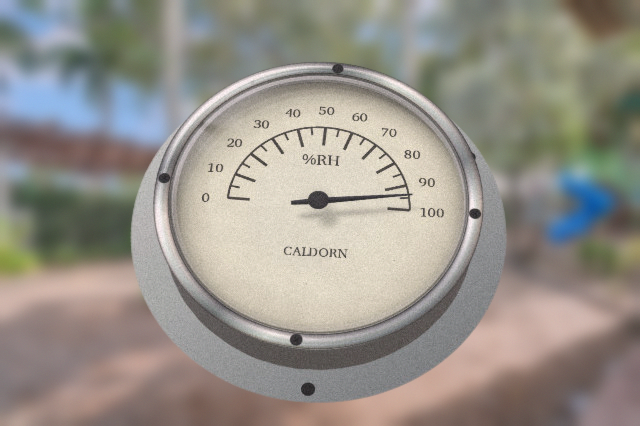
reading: {"value": 95, "unit": "%"}
